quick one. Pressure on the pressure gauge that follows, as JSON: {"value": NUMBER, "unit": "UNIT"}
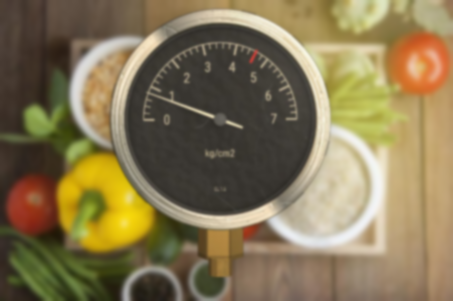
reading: {"value": 0.8, "unit": "kg/cm²"}
